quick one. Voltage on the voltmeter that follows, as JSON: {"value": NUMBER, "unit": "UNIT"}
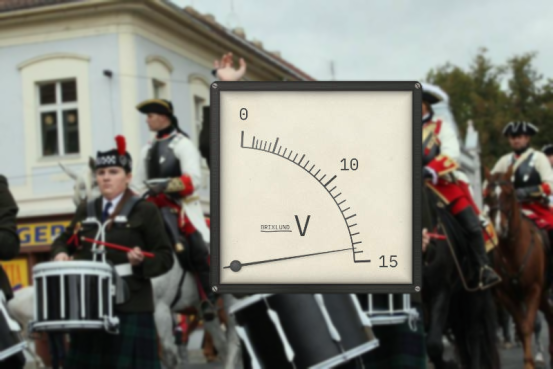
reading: {"value": 14.25, "unit": "V"}
